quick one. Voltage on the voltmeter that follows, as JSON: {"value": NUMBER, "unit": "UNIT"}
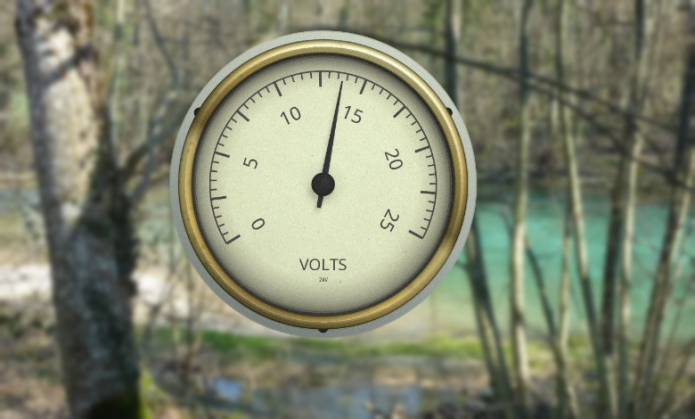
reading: {"value": 13.75, "unit": "V"}
